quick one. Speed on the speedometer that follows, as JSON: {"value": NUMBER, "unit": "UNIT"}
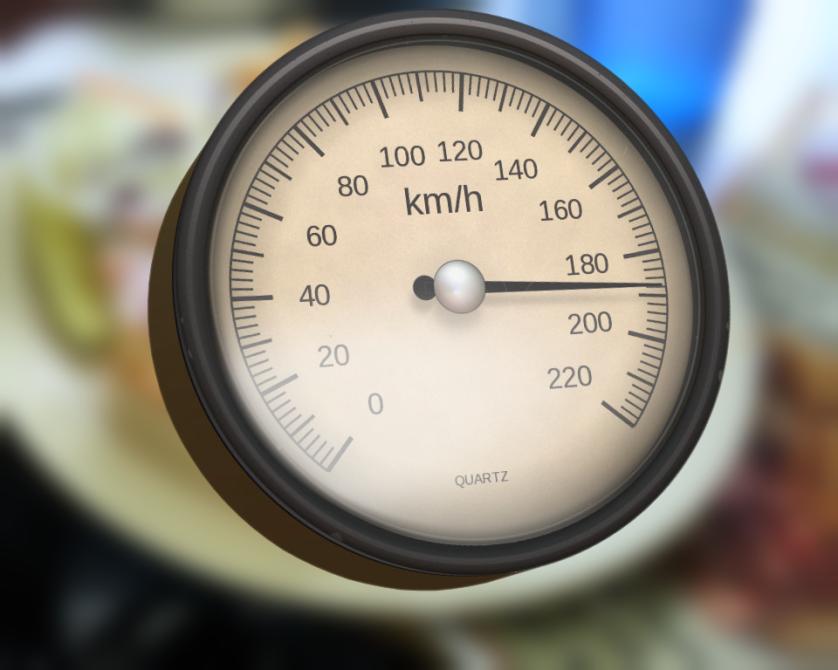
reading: {"value": 188, "unit": "km/h"}
